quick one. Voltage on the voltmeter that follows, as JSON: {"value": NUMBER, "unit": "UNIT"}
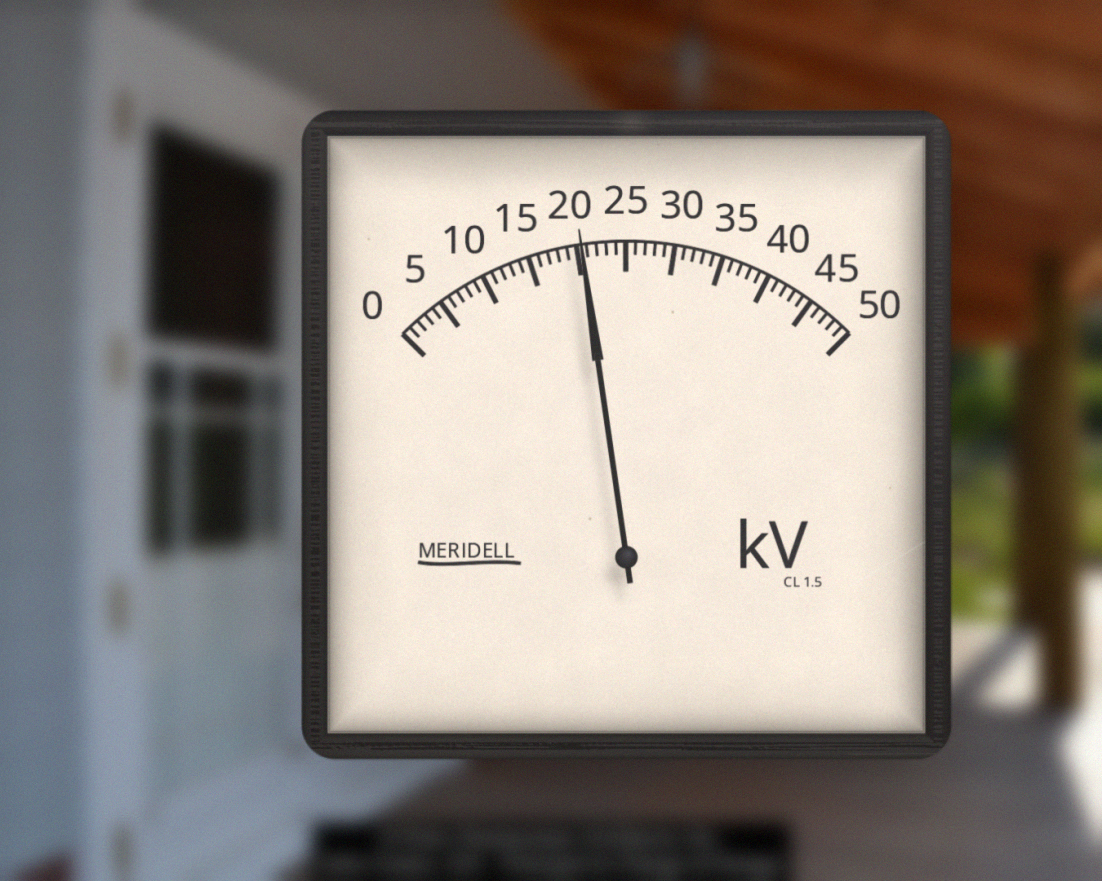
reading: {"value": 20.5, "unit": "kV"}
